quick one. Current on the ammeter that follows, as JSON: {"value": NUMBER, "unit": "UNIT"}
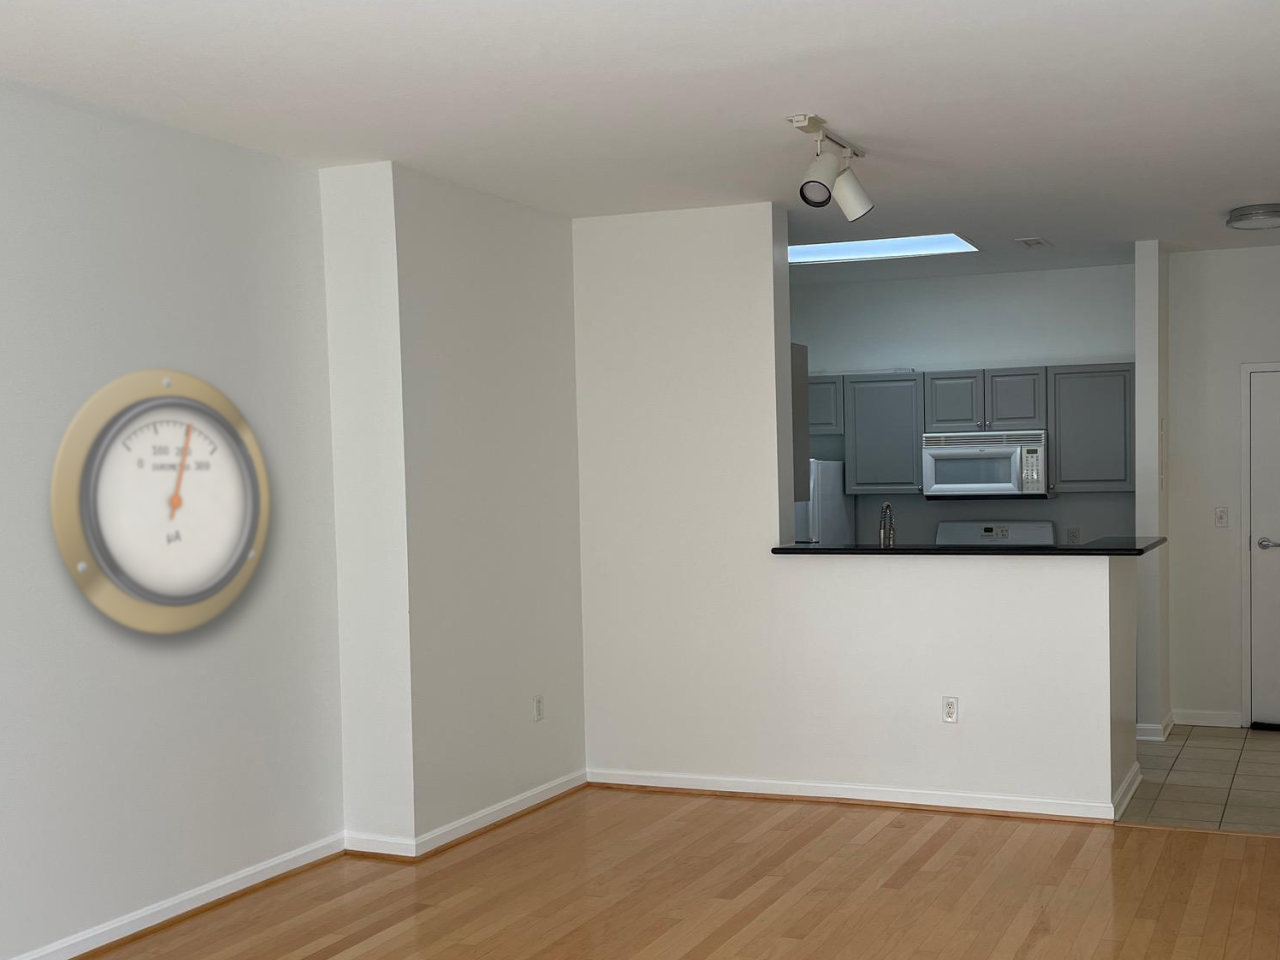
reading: {"value": 200, "unit": "µA"}
